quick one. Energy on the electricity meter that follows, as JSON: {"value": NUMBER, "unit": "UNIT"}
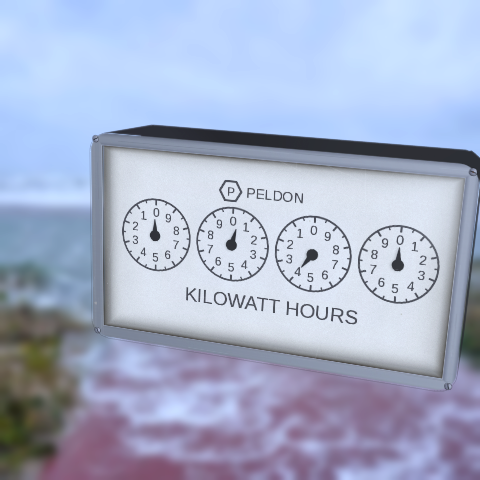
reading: {"value": 40, "unit": "kWh"}
